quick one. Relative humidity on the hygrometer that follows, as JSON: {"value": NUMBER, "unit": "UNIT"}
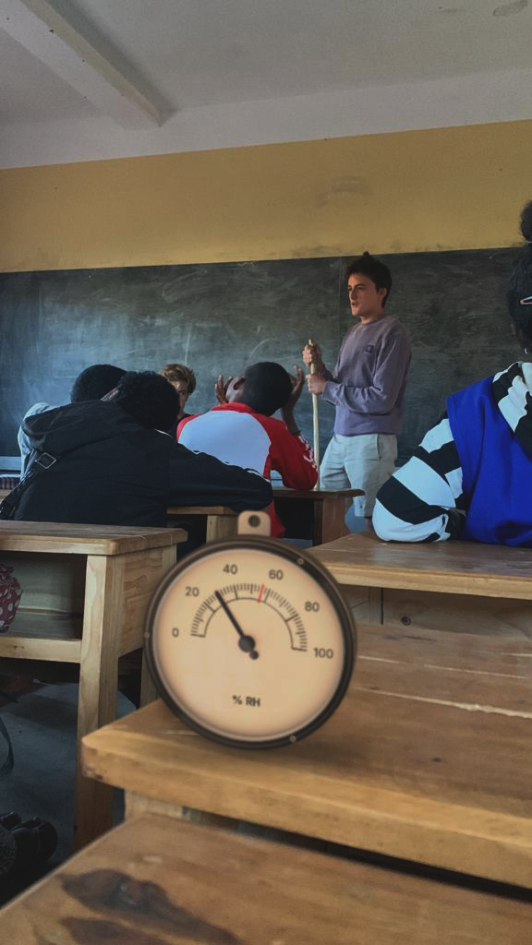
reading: {"value": 30, "unit": "%"}
